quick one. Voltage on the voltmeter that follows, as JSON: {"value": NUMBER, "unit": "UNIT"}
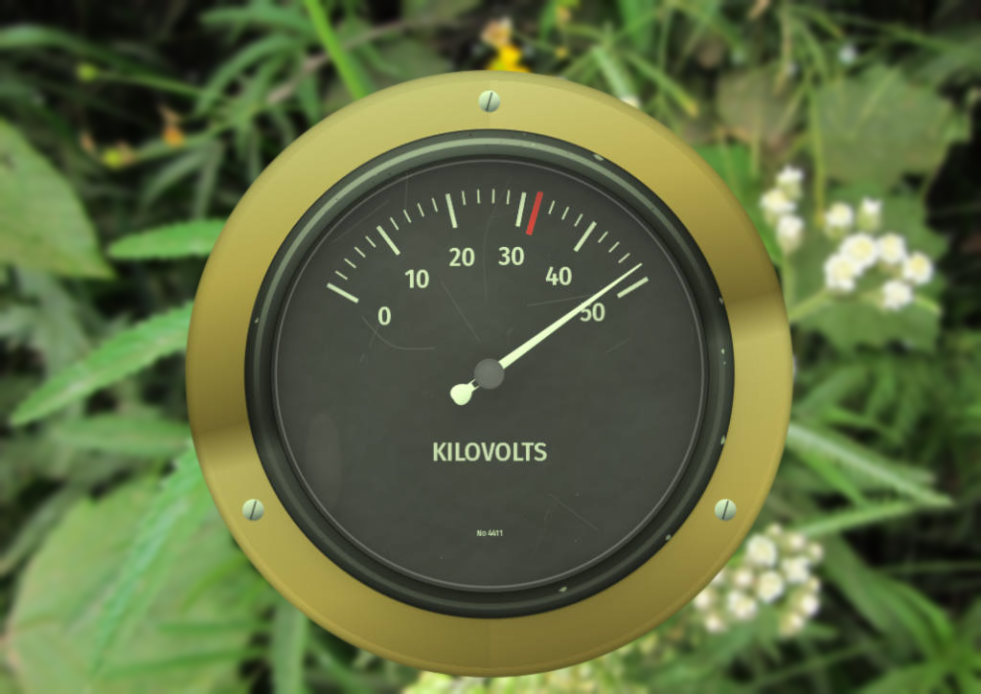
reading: {"value": 48, "unit": "kV"}
